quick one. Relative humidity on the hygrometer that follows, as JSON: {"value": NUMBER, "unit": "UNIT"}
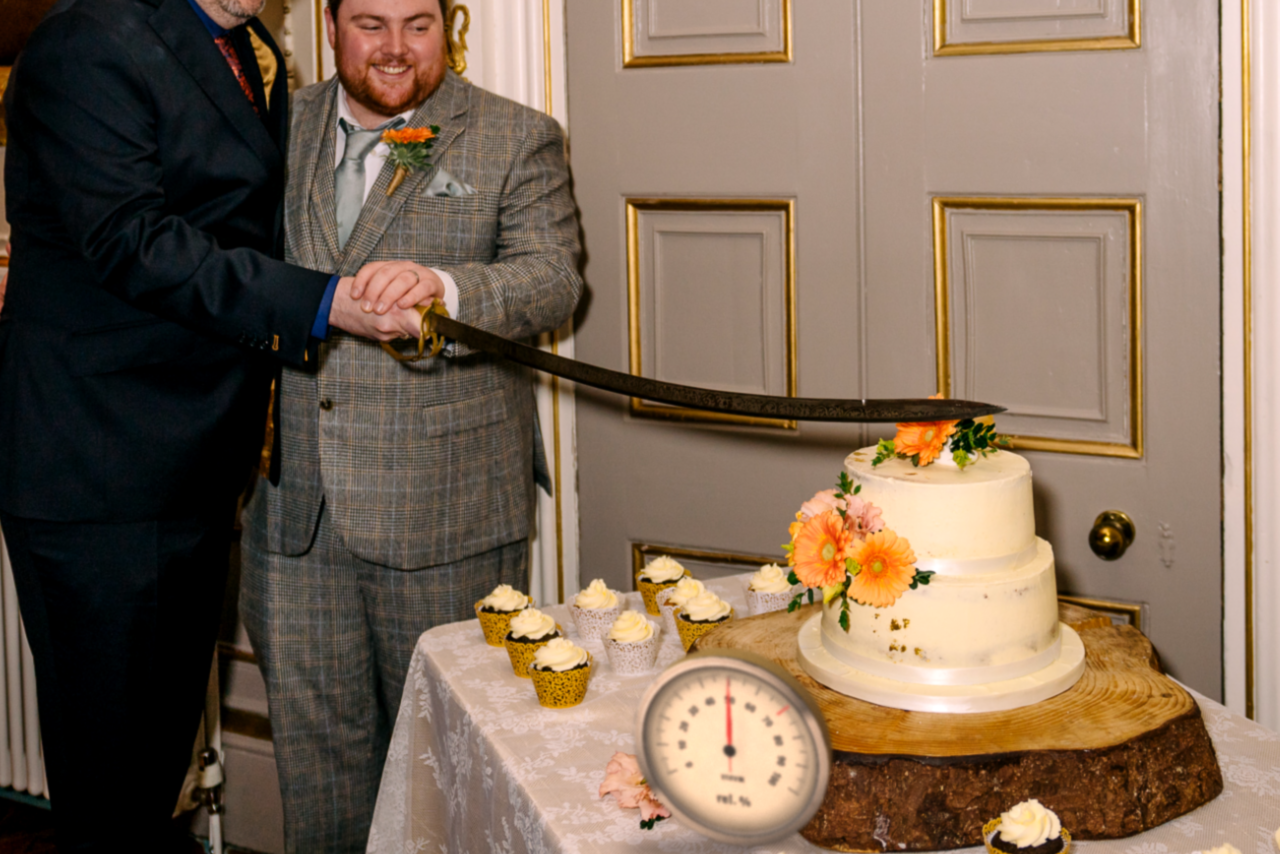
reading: {"value": 50, "unit": "%"}
